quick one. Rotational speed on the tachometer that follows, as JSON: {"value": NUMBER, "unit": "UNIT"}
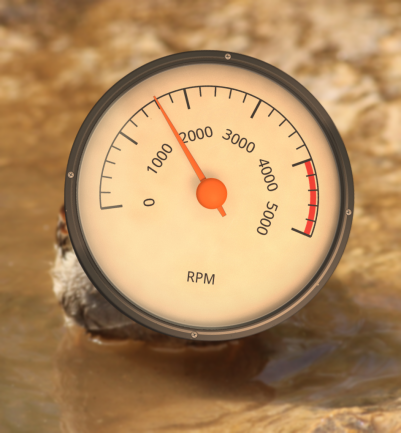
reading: {"value": 1600, "unit": "rpm"}
